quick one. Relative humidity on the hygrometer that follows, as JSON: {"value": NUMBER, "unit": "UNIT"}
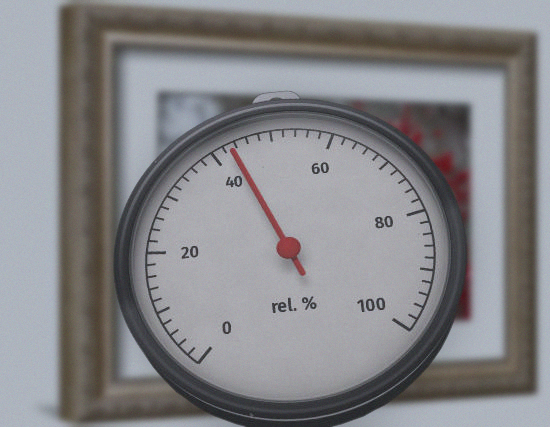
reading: {"value": 43, "unit": "%"}
